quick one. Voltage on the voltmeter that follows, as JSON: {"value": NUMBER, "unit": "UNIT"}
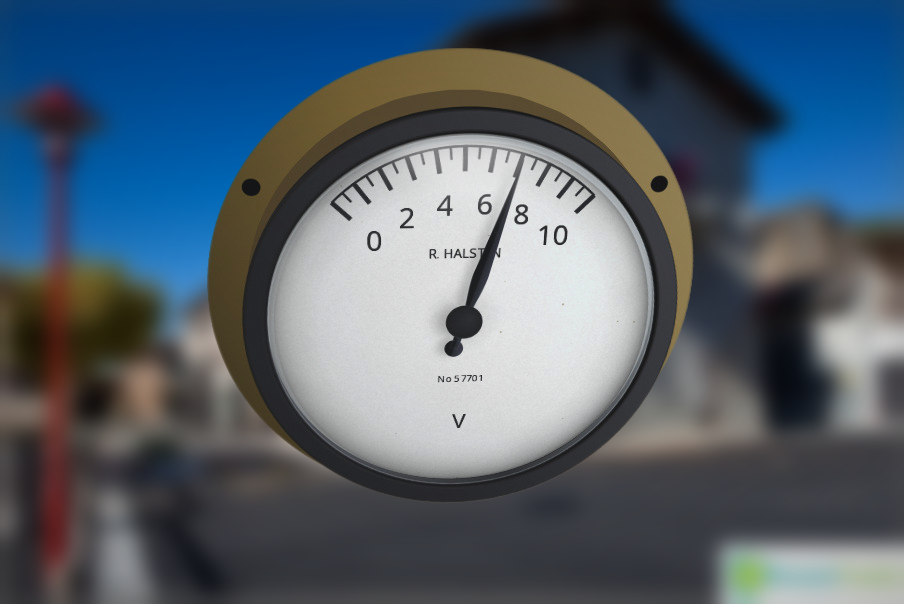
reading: {"value": 7, "unit": "V"}
